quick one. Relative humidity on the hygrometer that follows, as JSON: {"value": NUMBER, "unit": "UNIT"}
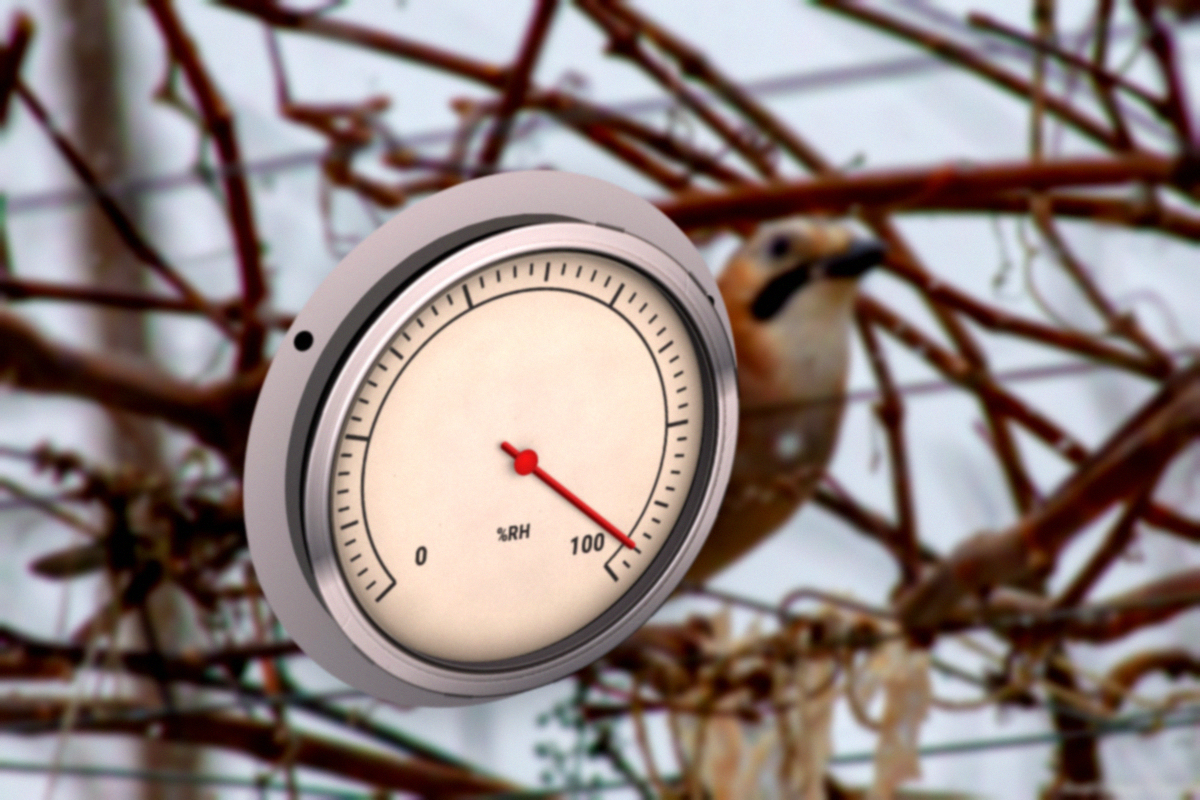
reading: {"value": 96, "unit": "%"}
